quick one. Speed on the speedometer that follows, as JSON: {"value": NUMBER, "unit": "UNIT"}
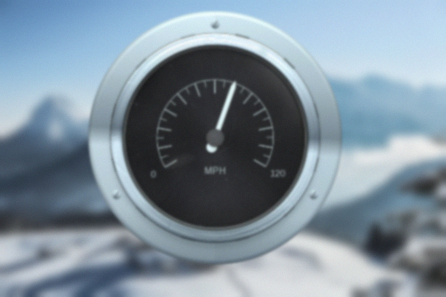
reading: {"value": 70, "unit": "mph"}
